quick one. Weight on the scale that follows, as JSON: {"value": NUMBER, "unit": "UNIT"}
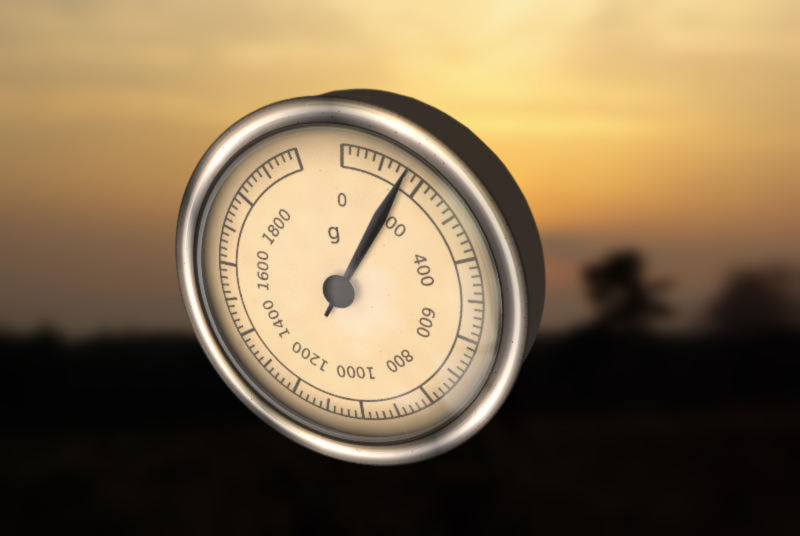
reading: {"value": 160, "unit": "g"}
